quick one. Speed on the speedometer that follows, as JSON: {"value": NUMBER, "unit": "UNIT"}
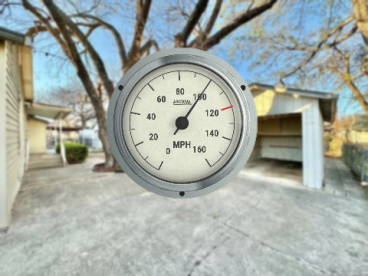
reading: {"value": 100, "unit": "mph"}
